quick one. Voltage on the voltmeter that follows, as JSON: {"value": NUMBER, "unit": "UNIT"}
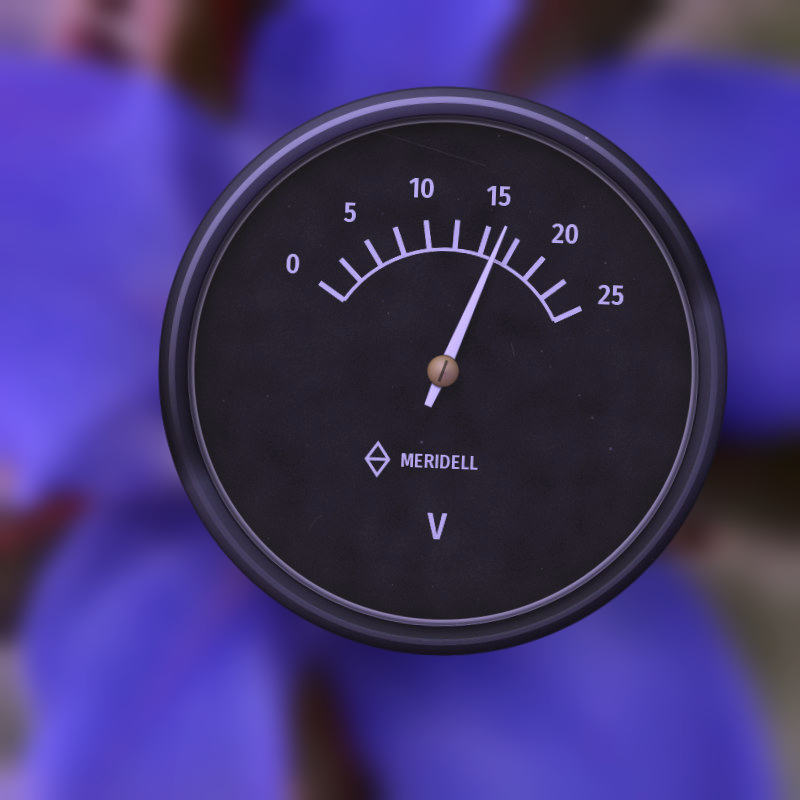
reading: {"value": 16.25, "unit": "V"}
